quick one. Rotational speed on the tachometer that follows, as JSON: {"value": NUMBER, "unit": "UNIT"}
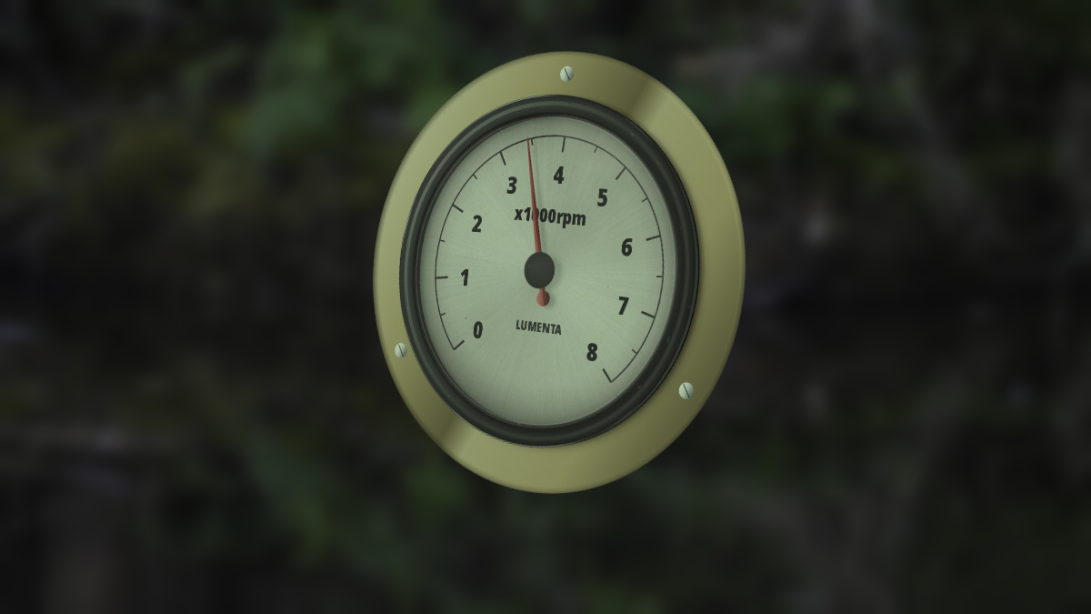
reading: {"value": 3500, "unit": "rpm"}
